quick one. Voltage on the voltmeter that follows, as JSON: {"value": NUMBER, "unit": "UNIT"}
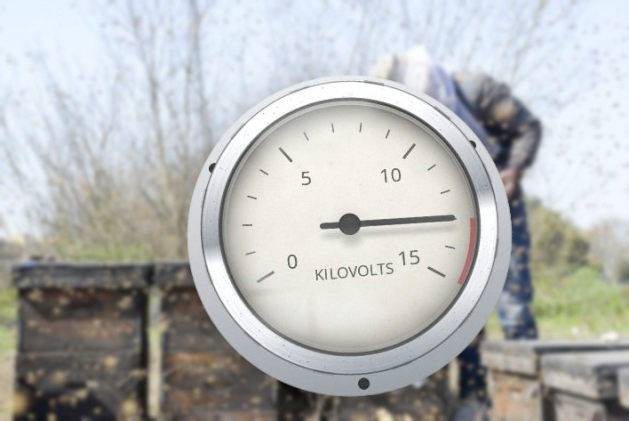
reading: {"value": 13, "unit": "kV"}
